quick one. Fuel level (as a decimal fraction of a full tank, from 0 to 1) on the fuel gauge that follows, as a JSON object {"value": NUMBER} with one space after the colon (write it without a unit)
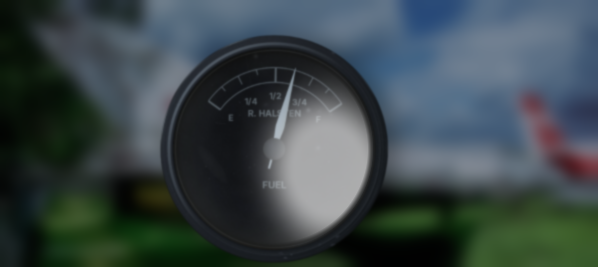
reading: {"value": 0.625}
